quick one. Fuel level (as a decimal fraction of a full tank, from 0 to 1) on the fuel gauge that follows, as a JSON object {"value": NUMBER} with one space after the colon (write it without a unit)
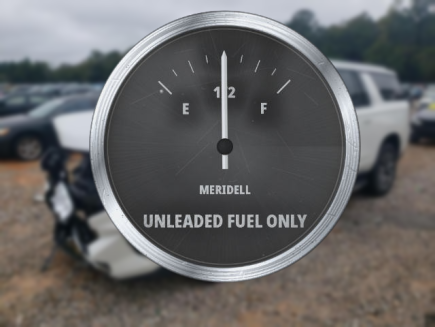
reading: {"value": 0.5}
